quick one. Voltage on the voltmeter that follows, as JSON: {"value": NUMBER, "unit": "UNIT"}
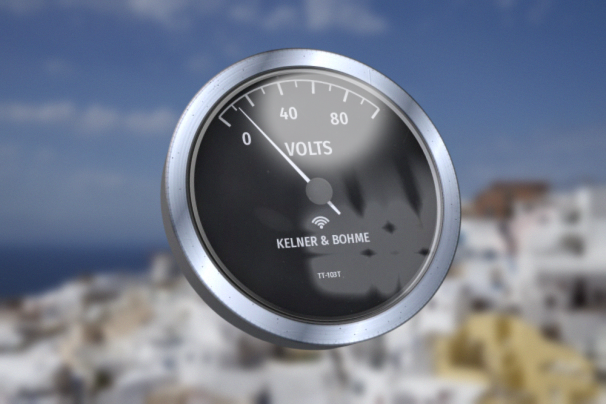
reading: {"value": 10, "unit": "V"}
